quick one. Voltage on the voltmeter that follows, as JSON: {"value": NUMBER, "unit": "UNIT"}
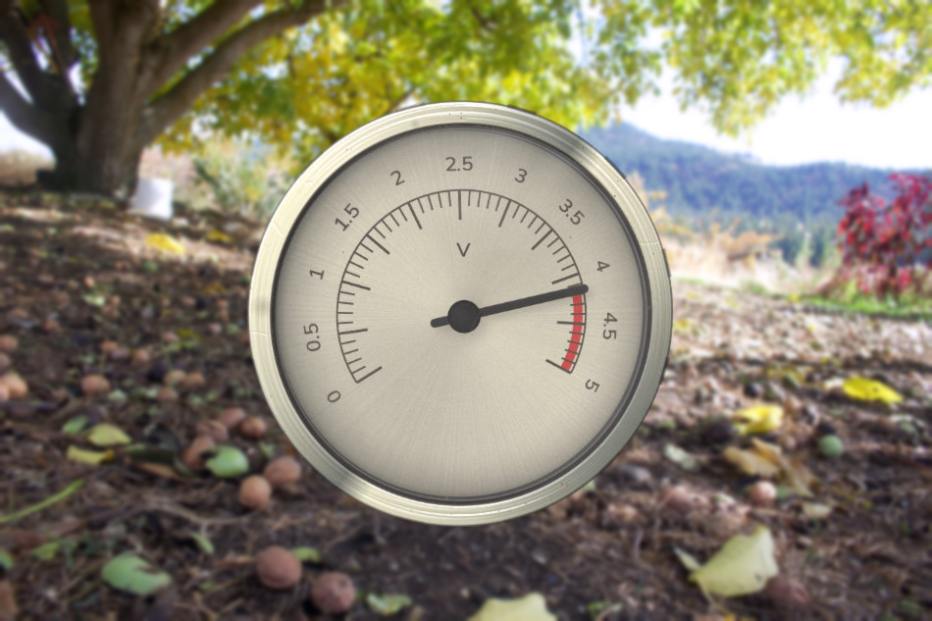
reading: {"value": 4.15, "unit": "V"}
